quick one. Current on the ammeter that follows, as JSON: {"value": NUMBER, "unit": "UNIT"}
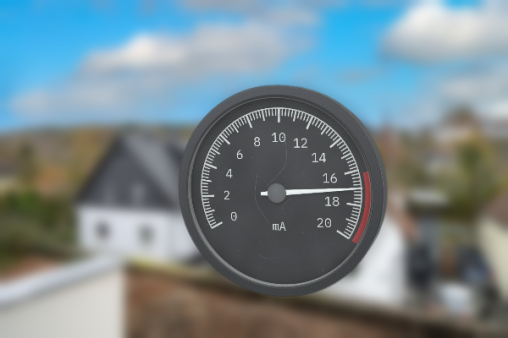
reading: {"value": 17, "unit": "mA"}
